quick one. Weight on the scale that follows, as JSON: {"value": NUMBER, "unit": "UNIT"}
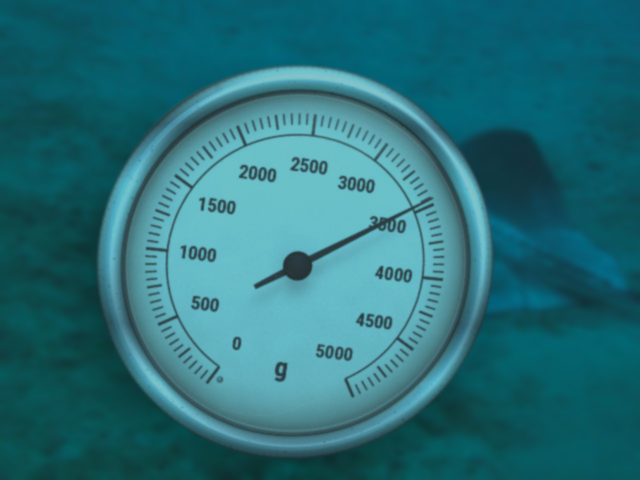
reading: {"value": 3450, "unit": "g"}
